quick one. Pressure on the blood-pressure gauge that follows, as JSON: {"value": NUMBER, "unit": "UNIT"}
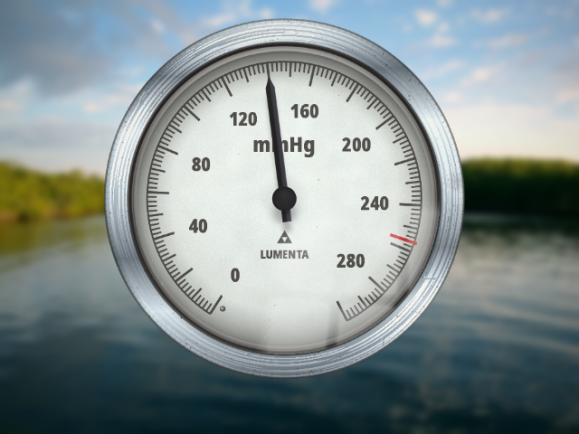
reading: {"value": 140, "unit": "mmHg"}
